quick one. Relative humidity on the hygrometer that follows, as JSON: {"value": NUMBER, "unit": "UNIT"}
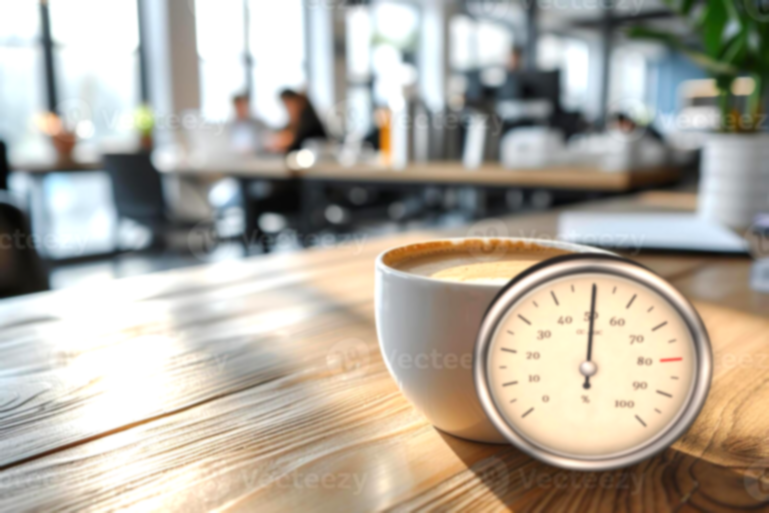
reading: {"value": 50, "unit": "%"}
